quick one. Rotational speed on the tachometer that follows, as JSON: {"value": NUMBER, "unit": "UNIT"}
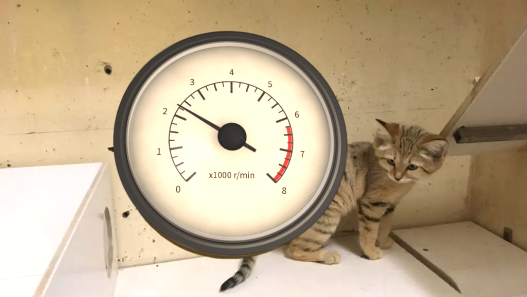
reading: {"value": 2250, "unit": "rpm"}
